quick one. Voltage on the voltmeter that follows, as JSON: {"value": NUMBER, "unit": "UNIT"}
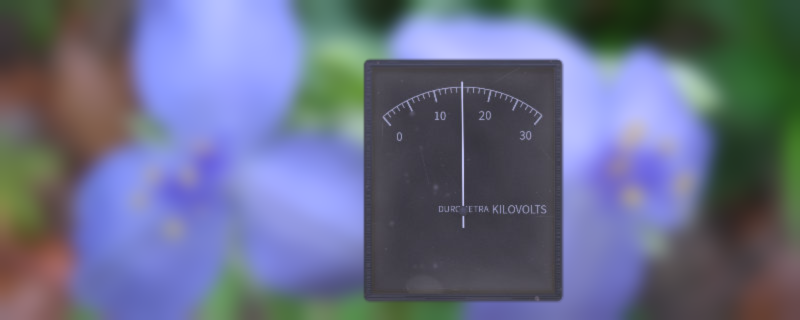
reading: {"value": 15, "unit": "kV"}
